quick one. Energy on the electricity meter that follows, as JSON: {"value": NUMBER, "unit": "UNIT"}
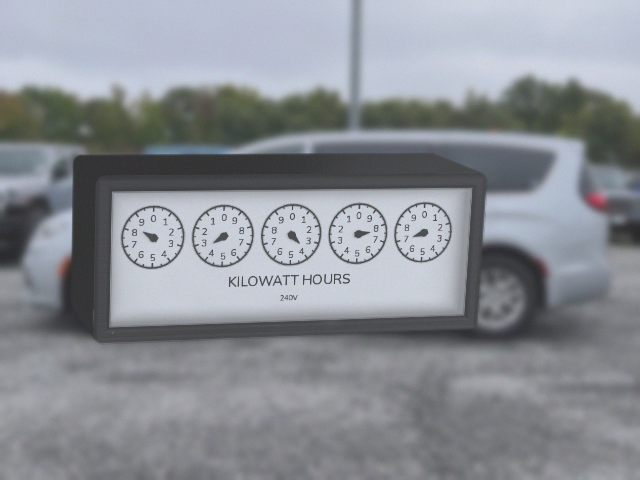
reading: {"value": 83377, "unit": "kWh"}
